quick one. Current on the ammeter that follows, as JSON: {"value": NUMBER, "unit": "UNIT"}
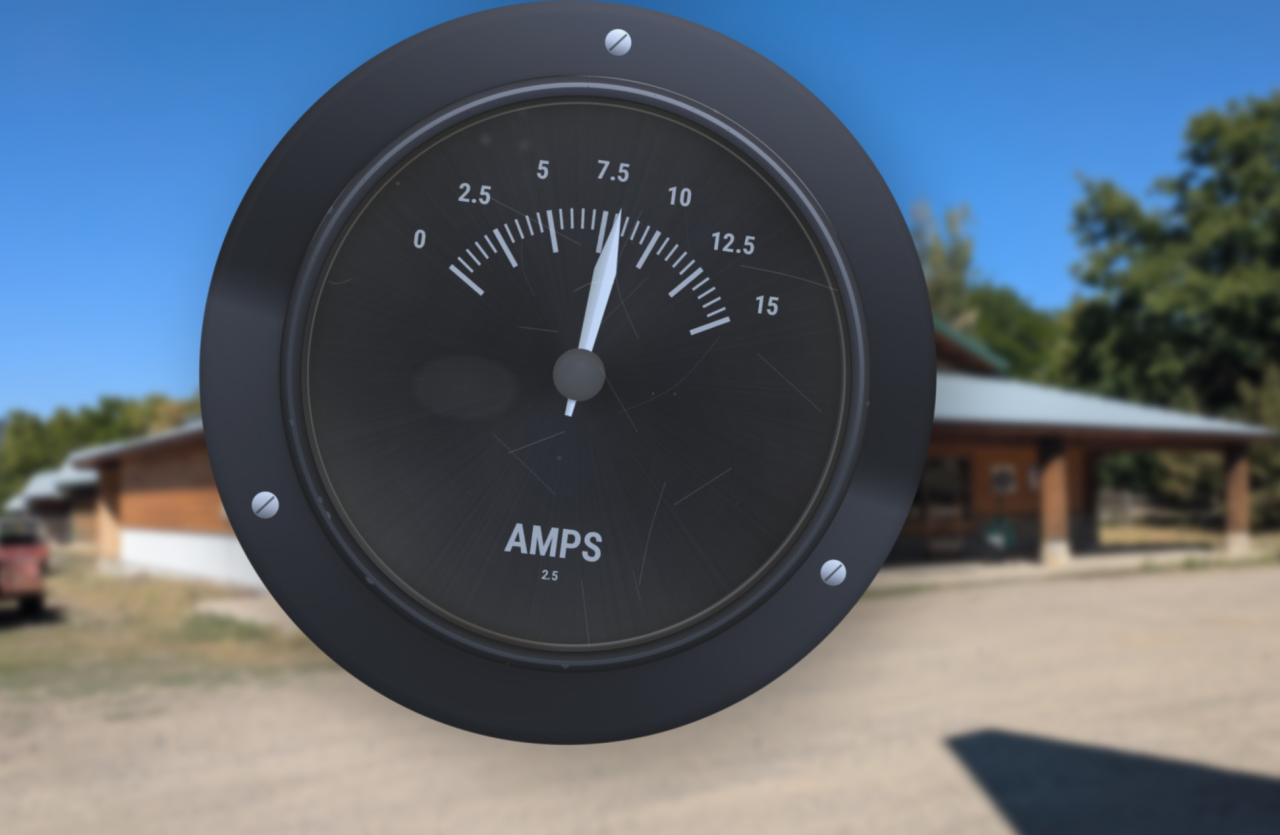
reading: {"value": 8, "unit": "A"}
